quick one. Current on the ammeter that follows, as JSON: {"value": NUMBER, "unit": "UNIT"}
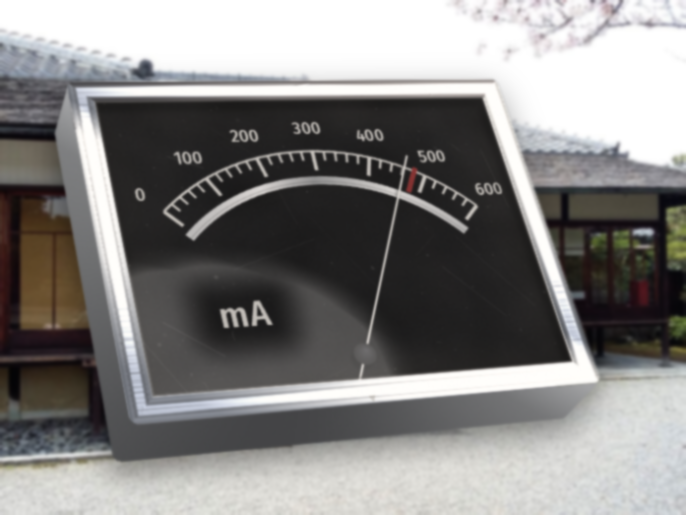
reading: {"value": 460, "unit": "mA"}
